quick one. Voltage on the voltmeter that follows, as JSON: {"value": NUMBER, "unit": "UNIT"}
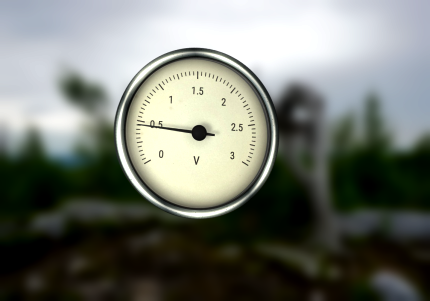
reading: {"value": 0.45, "unit": "V"}
